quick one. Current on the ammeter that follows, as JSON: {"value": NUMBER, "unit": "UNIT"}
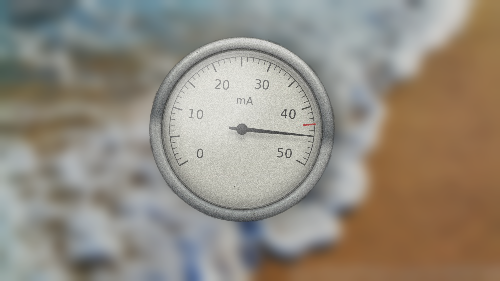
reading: {"value": 45, "unit": "mA"}
